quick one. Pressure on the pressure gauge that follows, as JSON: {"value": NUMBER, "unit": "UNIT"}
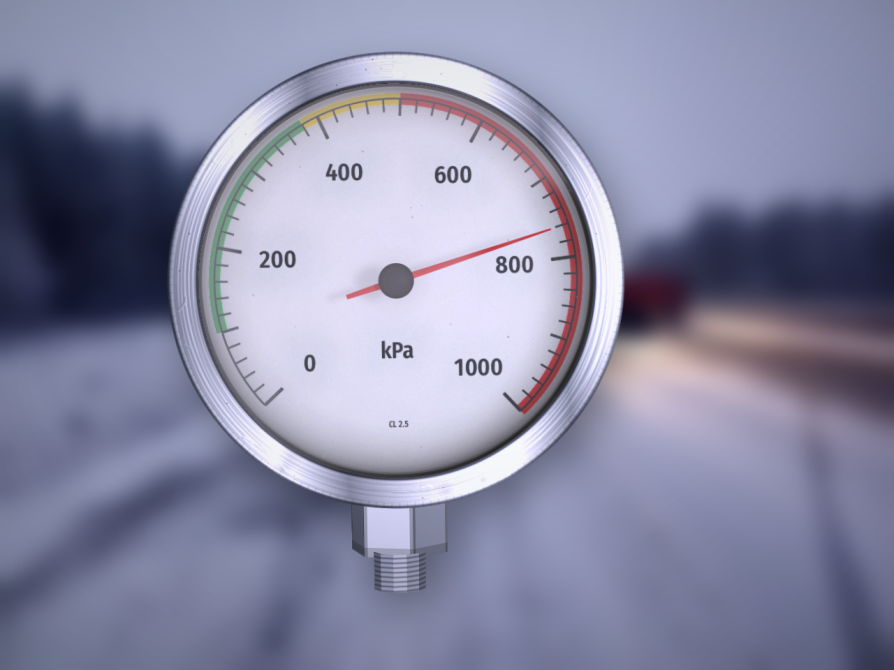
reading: {"value": 760, "unit": "kPa"}
